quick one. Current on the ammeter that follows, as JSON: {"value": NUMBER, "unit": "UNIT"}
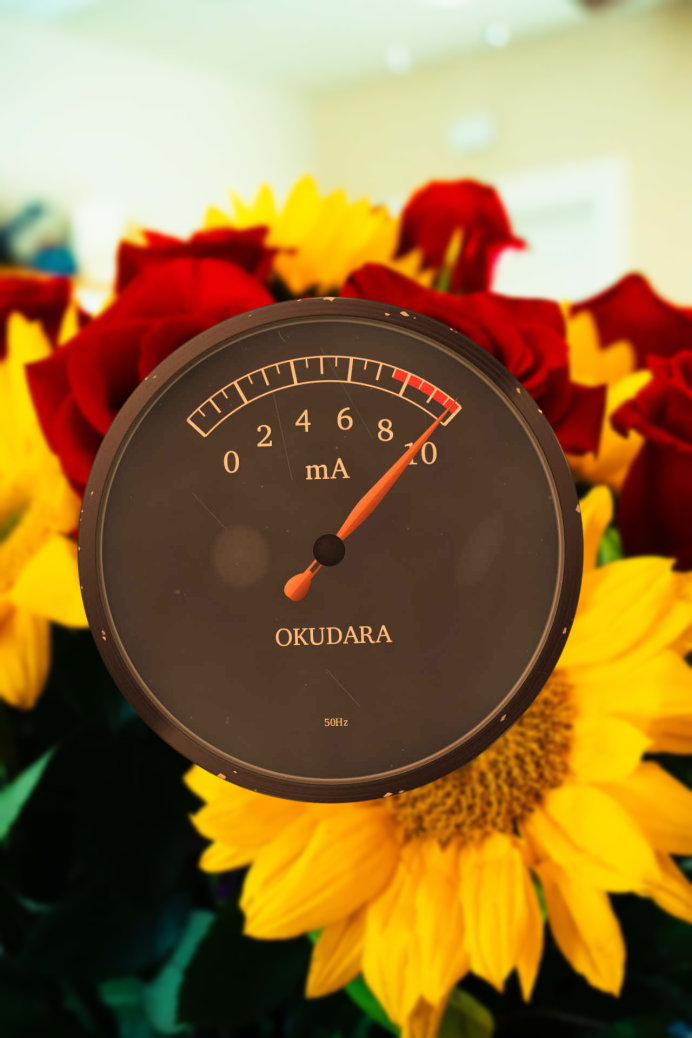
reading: {"value": 9.75, "unit": "mA"}
